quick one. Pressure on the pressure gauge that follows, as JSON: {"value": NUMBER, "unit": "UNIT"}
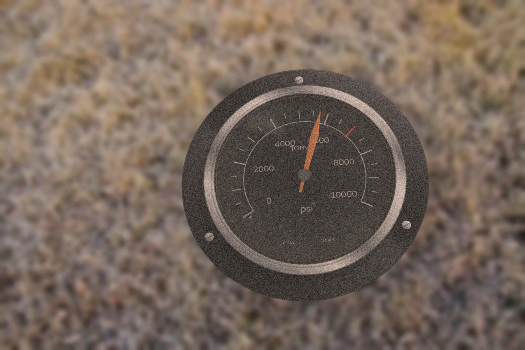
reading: {"value": 5750, "unit": "psi"}
